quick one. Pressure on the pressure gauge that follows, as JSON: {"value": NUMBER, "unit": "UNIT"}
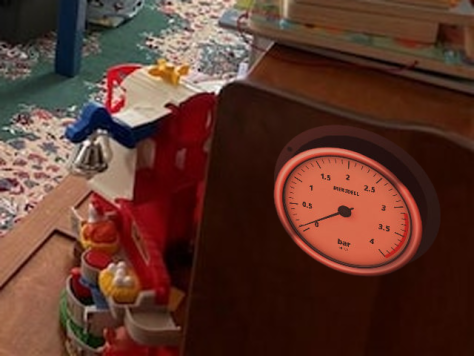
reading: {"value": 0.1, "unit": "bar"}
